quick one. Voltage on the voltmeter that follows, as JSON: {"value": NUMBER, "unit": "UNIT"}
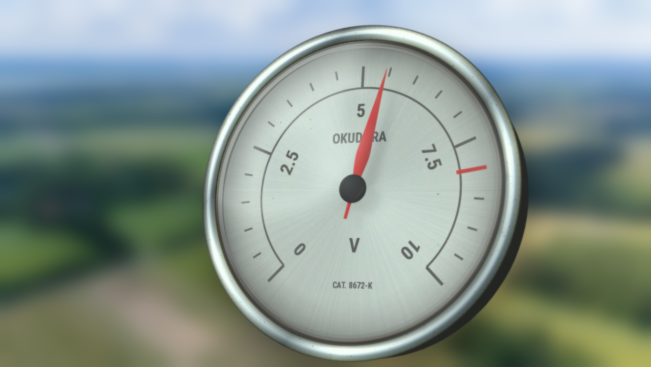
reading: {"value": 5.5, "unit": "V"}
